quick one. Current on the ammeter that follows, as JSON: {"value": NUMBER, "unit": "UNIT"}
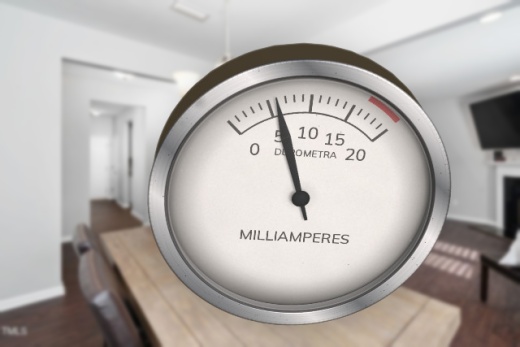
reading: {"value": 6, "unit": "mA"}
